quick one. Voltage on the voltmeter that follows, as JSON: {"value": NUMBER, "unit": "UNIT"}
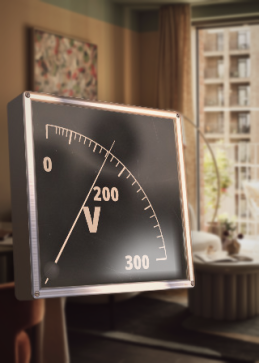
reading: {"value": 170, "unit": "V"}
